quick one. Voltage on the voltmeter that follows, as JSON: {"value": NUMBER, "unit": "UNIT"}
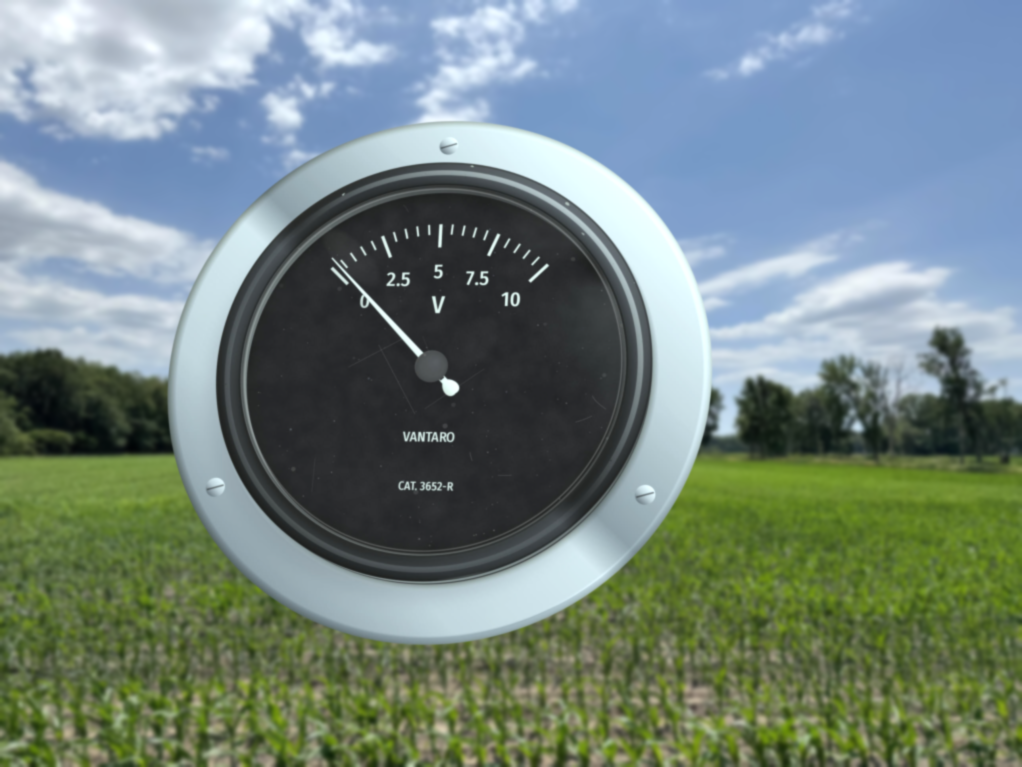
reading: {"value": 0.25, "unit": "V"}
